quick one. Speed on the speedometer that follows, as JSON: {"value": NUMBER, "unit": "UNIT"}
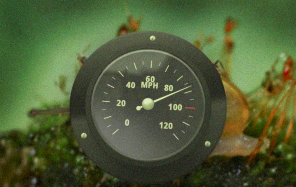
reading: {"value": 87.5, "unit": "mph"}
